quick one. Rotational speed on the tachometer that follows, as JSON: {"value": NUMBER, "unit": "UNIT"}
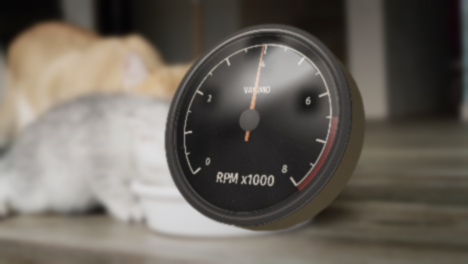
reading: {"value": 4000, "unit": "rpm"}
